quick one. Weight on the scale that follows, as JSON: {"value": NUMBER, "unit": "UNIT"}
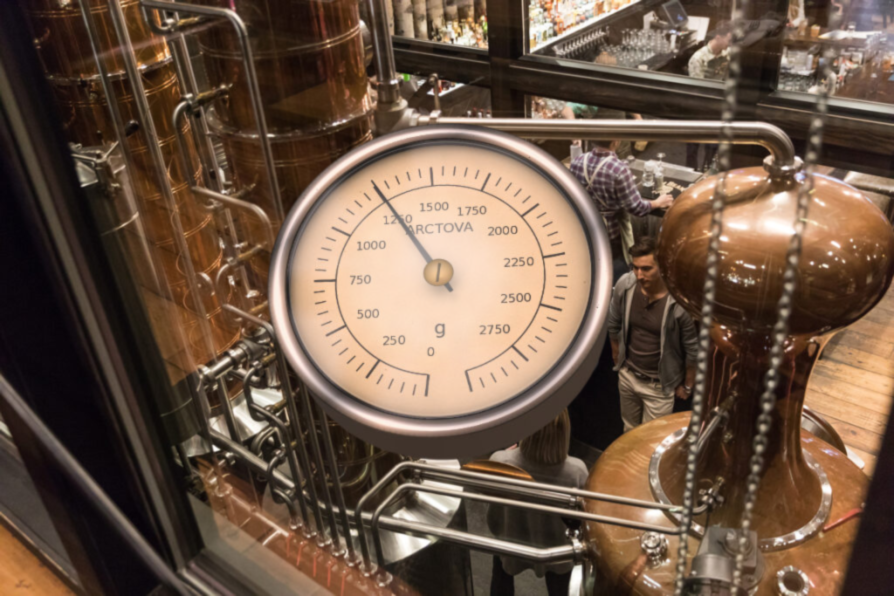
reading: {"value": 1250, "unit": "g"}
